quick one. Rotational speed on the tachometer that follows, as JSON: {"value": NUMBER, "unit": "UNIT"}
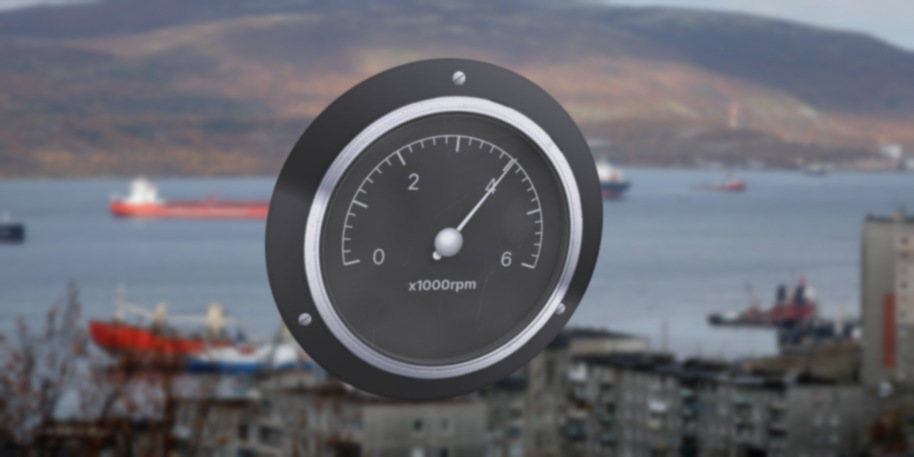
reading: {"value": 4000, "unit": "rpm"}
